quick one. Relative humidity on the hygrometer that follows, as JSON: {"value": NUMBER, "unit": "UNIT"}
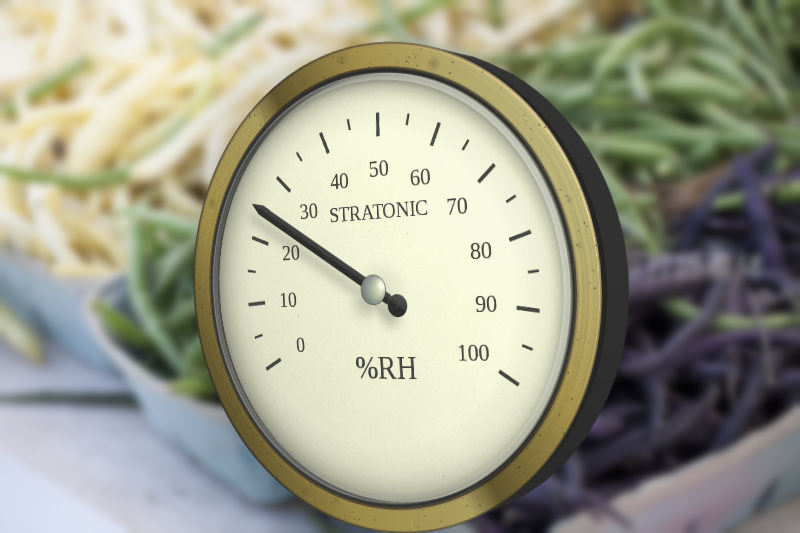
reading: {"value": 25, "unit": "%"}
